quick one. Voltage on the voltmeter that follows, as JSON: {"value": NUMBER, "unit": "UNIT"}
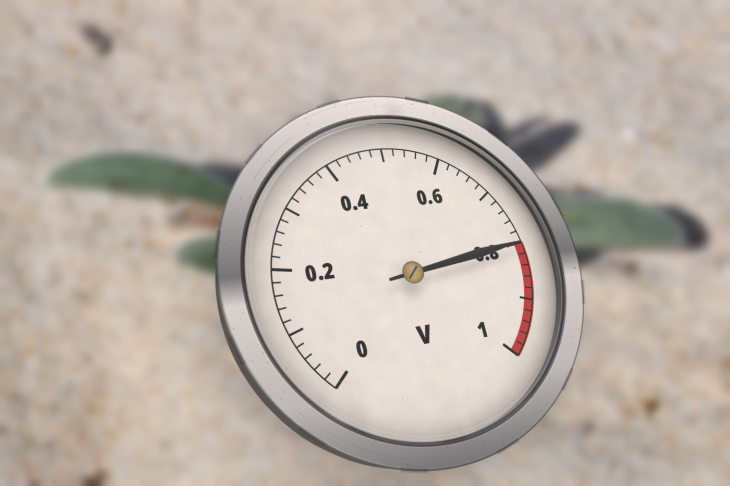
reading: {"value": 0.8, "unit": "V"}
